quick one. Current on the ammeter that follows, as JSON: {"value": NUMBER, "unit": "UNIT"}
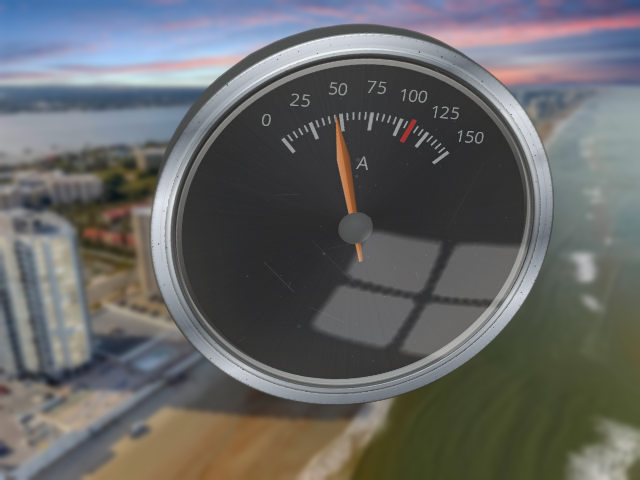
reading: {"value": 45, "unit": "A"}
